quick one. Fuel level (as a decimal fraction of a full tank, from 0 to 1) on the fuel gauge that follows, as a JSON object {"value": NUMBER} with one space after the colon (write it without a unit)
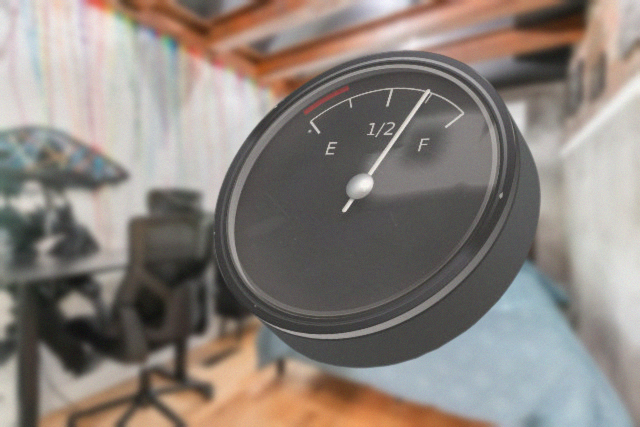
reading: {"value": 0.75}
